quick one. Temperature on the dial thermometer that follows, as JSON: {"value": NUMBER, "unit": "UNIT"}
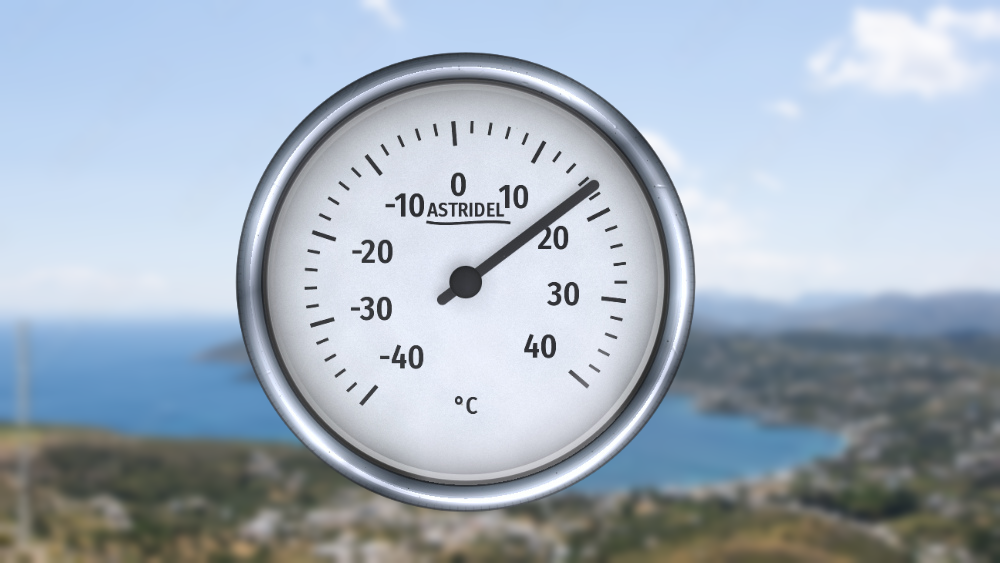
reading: {"value": 17, "unit": "°C"}
